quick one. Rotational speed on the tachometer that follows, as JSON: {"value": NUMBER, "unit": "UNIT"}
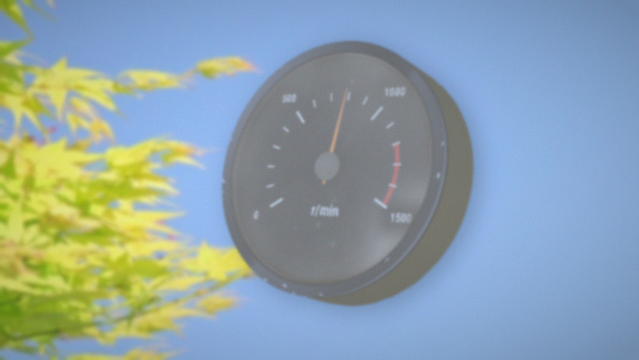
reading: {"value": 800, "unit": "rpm"}
